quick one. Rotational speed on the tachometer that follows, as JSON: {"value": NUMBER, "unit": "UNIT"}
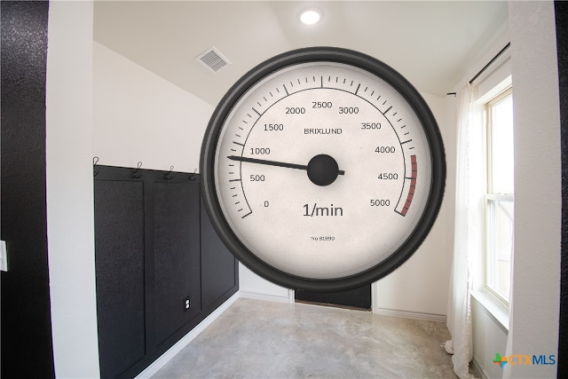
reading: {"value": 800, "unit": "rpm"}
